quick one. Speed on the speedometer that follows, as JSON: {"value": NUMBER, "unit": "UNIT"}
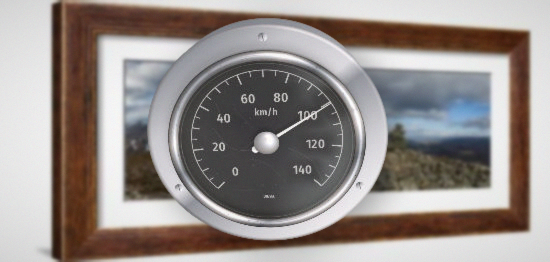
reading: {"value": 100, "unit": "km/h"}
